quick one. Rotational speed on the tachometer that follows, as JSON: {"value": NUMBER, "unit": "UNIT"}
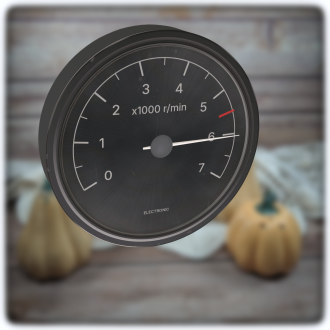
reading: {"value": 6000, "unit": "rpm"}
